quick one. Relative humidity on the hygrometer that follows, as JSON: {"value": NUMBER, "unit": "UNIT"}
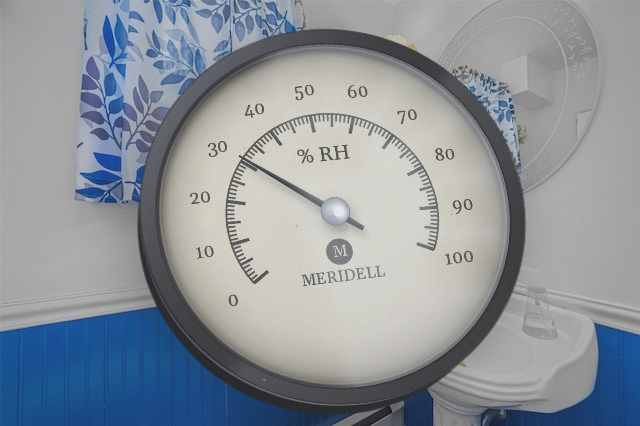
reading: {"value": 30, "unit": "%"}
